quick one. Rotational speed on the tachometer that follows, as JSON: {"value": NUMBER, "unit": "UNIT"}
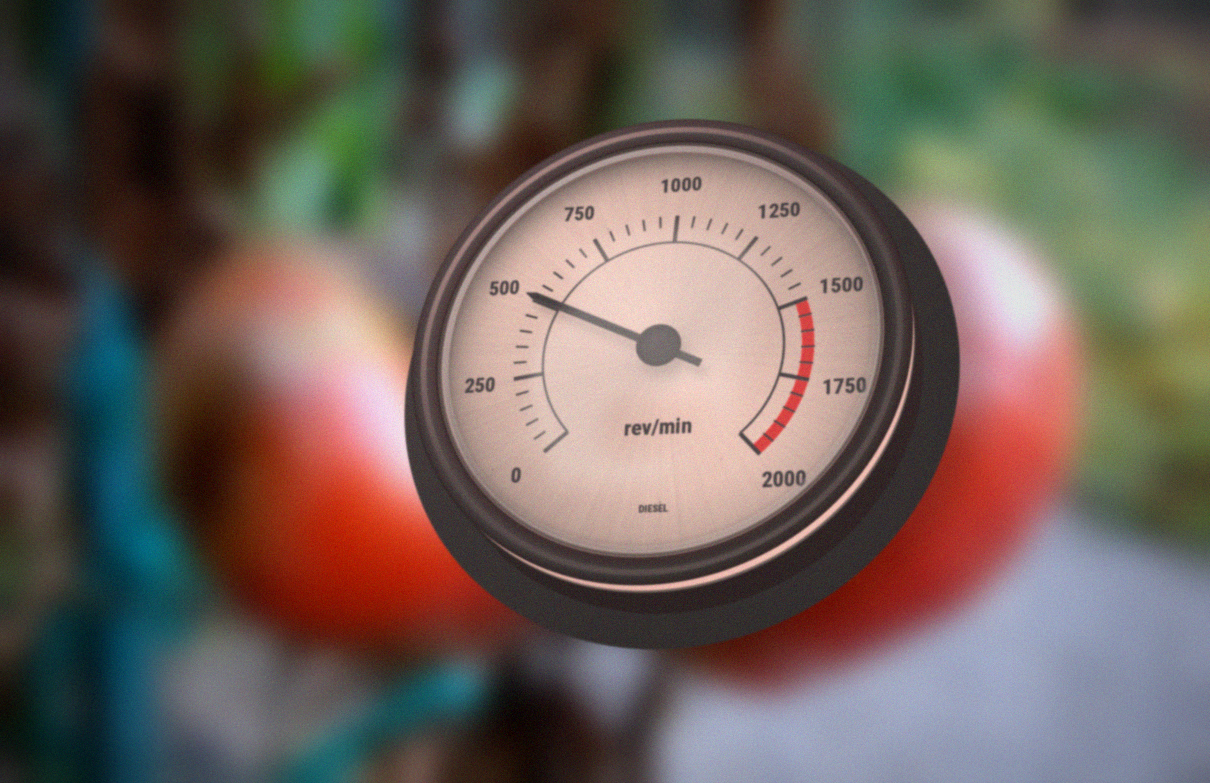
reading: {"value": 500, "unit": "rpm"}
